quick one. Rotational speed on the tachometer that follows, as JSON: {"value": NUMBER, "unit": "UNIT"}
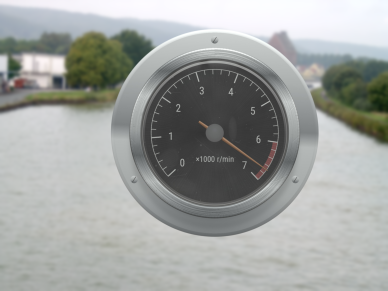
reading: {"value": 6700, "unit": "rpm"}
